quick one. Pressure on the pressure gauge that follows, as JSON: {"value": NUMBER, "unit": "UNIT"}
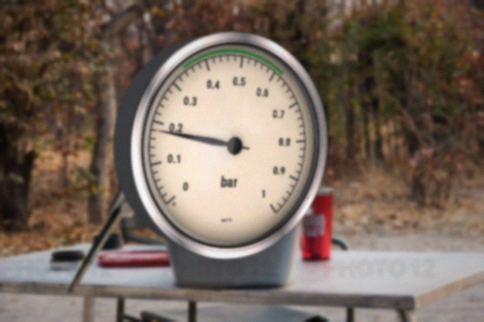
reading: {"value": 0.18, "unit": "bar"}
